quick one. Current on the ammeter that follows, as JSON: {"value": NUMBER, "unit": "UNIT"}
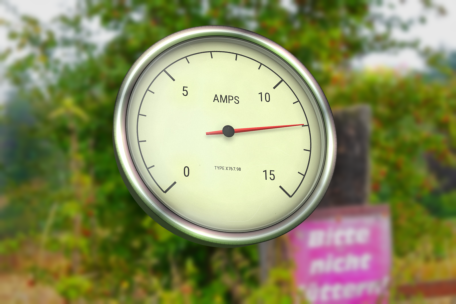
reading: {"value": 12, "unit": "A"}
